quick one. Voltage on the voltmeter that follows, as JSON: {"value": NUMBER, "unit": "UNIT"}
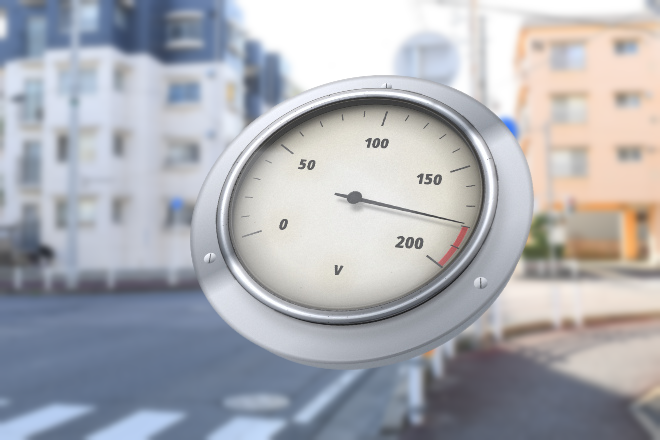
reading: {"value": 180, "unit": "V"}
